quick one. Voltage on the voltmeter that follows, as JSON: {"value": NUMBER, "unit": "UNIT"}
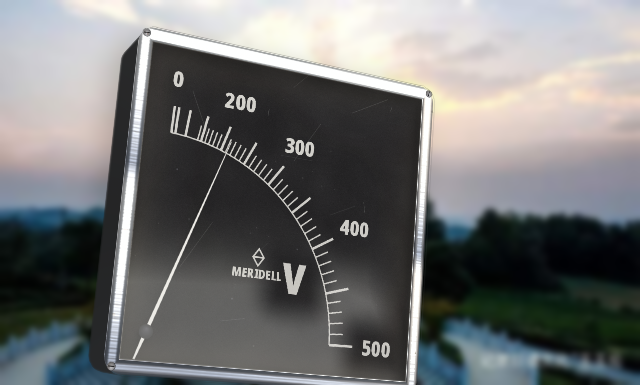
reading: {"value": 210, "unit": "V"}
